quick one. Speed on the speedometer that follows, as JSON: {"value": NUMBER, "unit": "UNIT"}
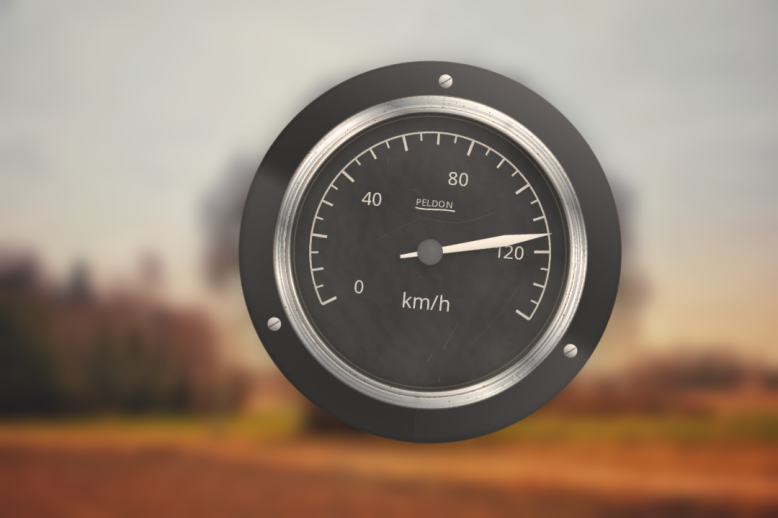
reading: {"value": 115, "unit": "km/h"}
